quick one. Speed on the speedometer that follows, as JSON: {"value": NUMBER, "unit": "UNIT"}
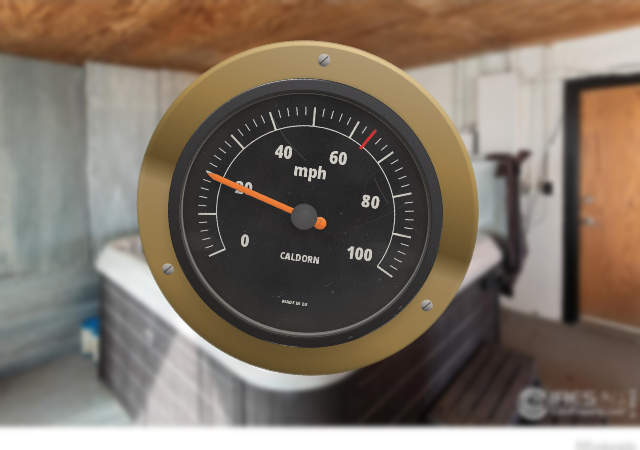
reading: {"value": 20, "unit": "mph"}
